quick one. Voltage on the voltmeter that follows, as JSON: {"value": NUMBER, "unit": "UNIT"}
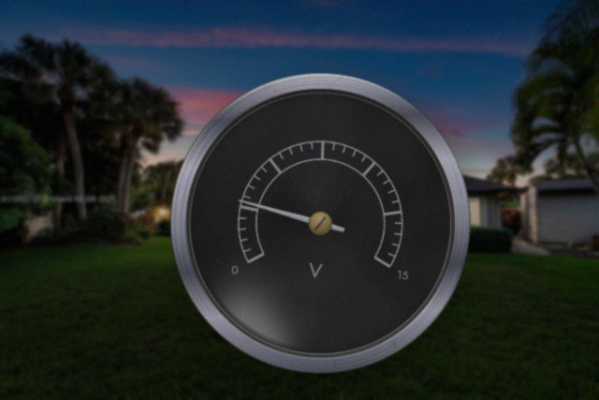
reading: {"value": 2.75, "unit": "V"}
